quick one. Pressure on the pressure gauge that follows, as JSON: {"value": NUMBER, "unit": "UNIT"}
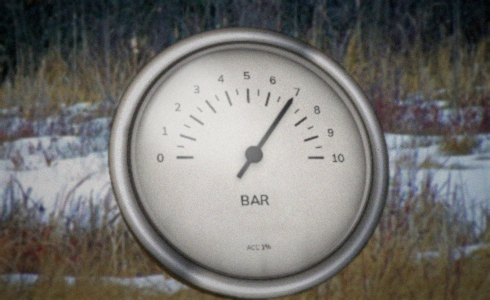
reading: {"value": 7, "unit": "bar"}
